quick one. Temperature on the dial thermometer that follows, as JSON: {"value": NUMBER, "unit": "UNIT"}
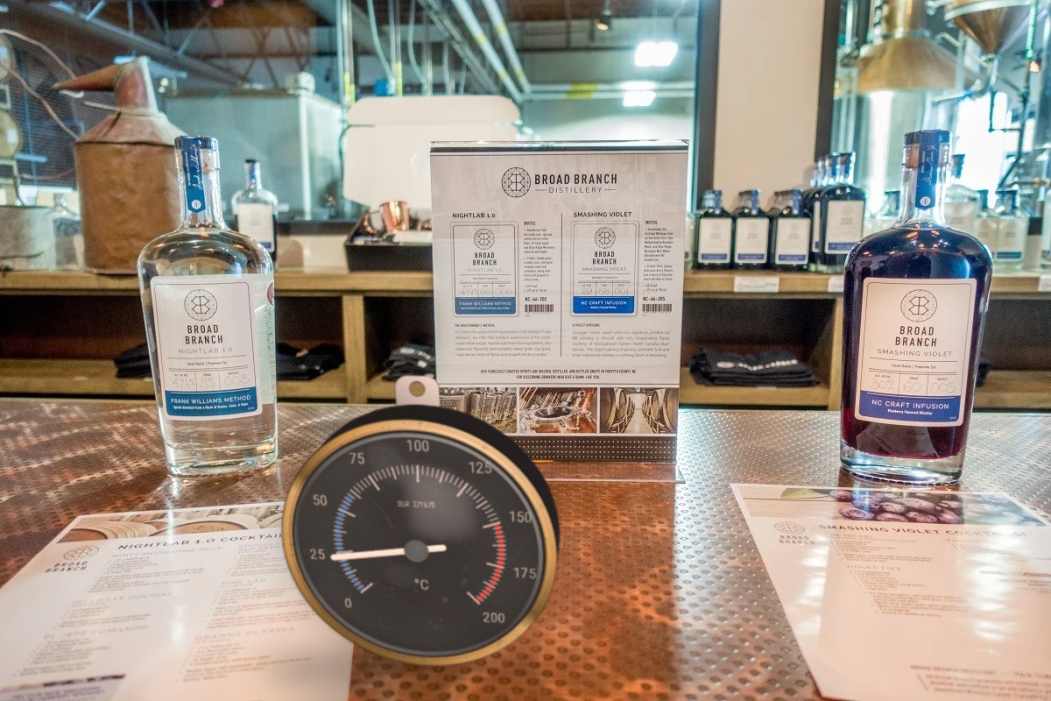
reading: {"value": 25, "unit": "°C"}
